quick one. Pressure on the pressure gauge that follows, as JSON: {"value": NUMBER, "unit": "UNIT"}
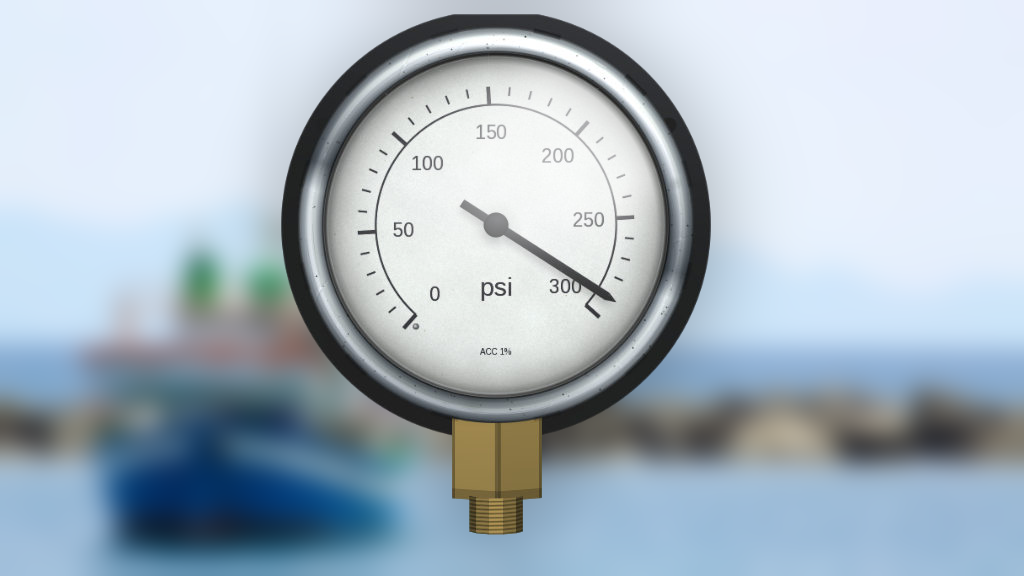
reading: {"value": 290, "unit": "psi"}
